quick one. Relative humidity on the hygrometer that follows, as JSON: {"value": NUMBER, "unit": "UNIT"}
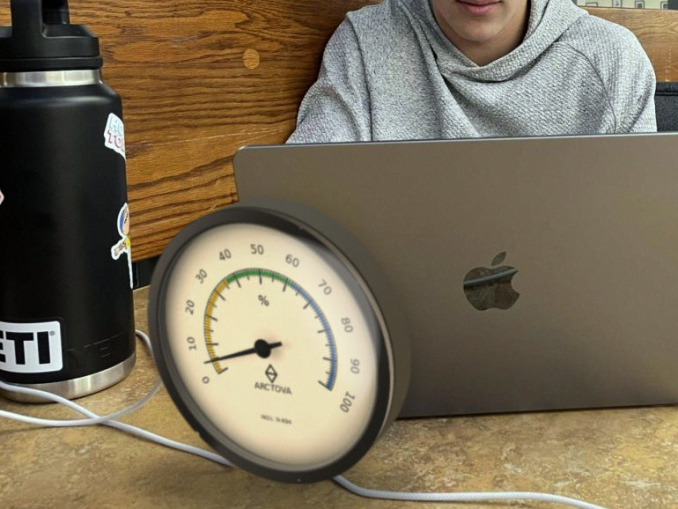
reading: {"value": 5, "unit": "%"}
